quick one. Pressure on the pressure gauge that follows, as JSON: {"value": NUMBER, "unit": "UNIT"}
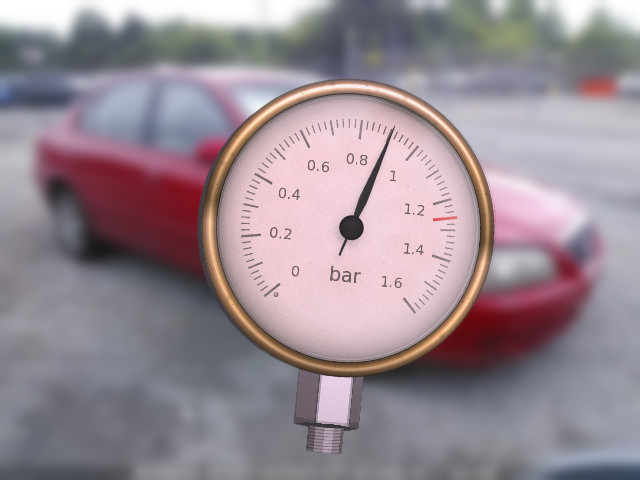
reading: {"value": 0.9, "unit": "bar"}
